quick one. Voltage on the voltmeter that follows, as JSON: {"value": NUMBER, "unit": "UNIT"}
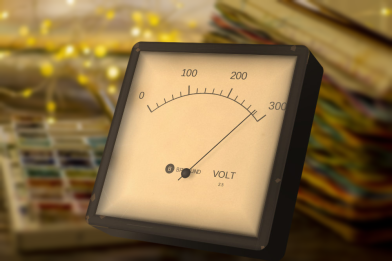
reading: {"value": 280, "unit": "V"}
